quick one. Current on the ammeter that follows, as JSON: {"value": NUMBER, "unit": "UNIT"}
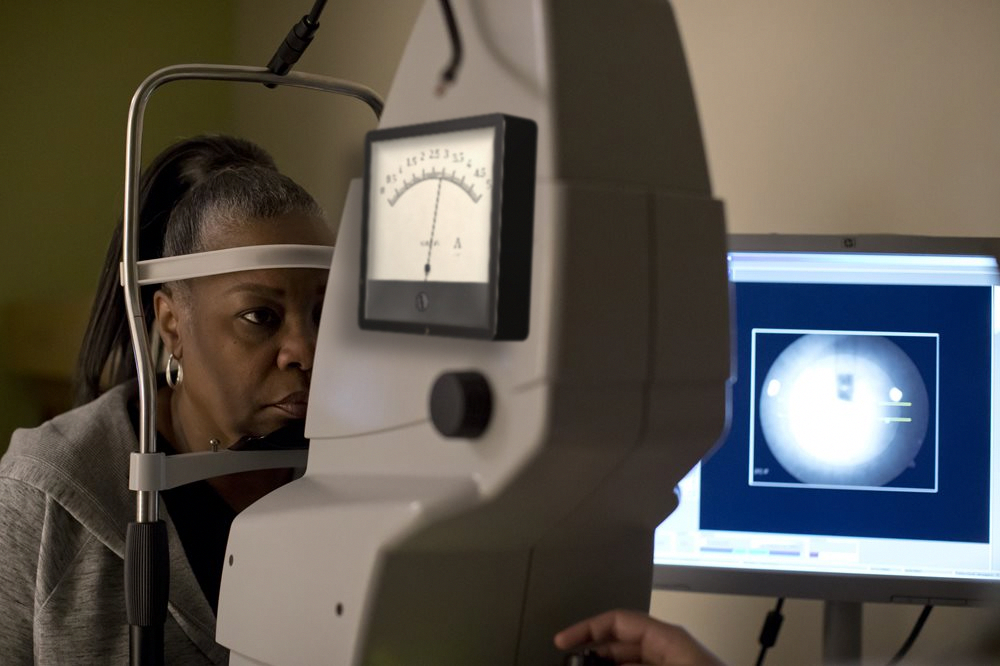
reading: {"value": 3, "unit": "A"}
